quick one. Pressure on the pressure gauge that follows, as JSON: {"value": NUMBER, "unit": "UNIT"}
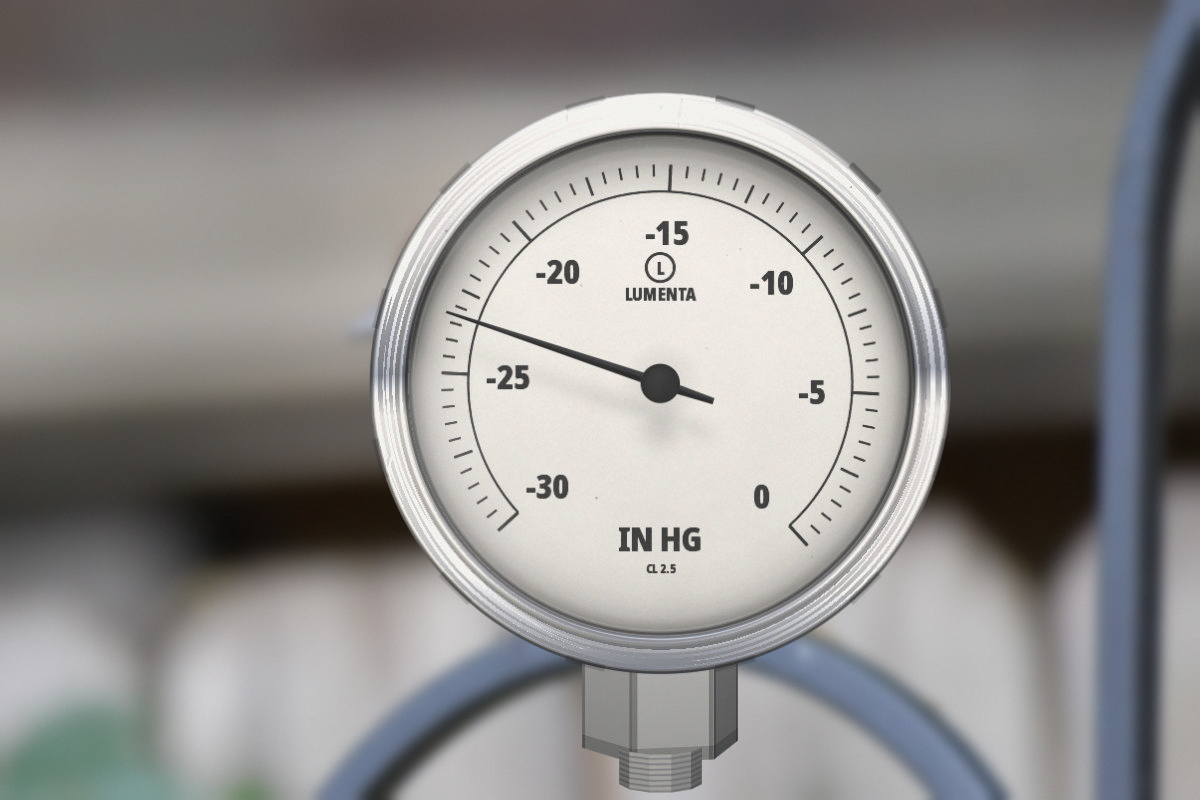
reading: {"value": -23.25, "unit": "inHg"}
